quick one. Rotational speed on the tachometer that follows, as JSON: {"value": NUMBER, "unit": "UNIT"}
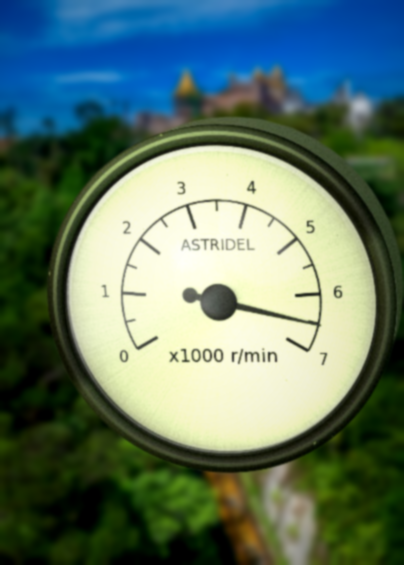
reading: {"value": 6500, "unit": "rpm"}
